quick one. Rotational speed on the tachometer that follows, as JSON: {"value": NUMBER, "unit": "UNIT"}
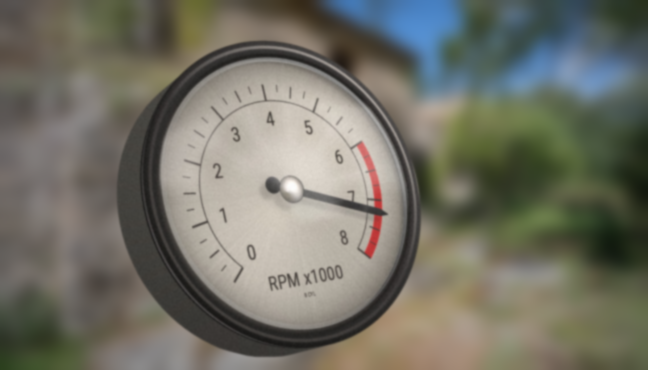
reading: {"value": 7250, "unit": "rpm"}
